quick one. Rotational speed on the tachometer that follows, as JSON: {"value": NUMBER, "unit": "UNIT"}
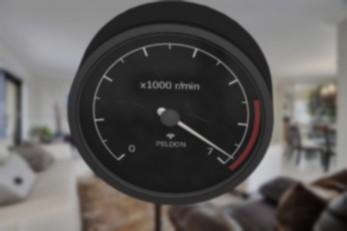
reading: {"value": 6750, "unit": "rpm"}
